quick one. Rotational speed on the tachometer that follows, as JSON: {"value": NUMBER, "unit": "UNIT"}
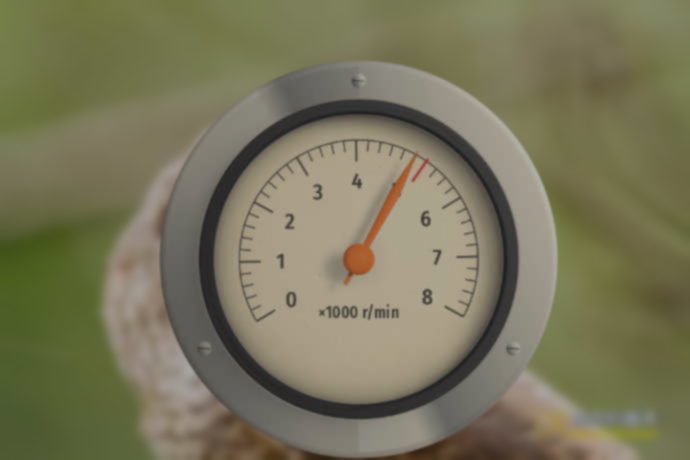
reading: {"value": 5000, "unit": "rpm"}
